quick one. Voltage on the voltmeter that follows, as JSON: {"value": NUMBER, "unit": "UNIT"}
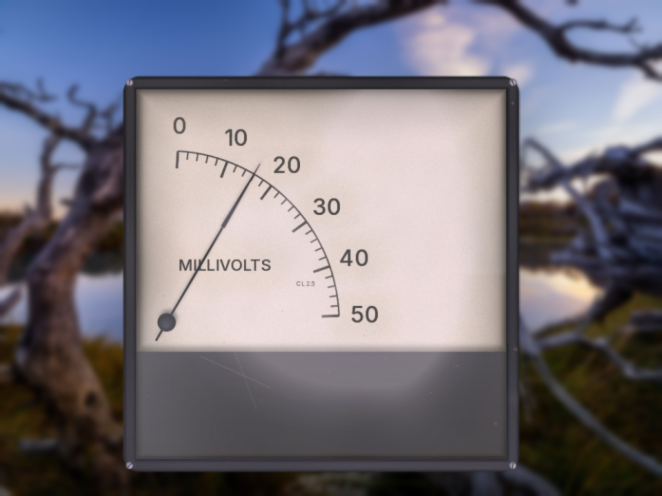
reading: {"value": 16, "unit": "mV"}
